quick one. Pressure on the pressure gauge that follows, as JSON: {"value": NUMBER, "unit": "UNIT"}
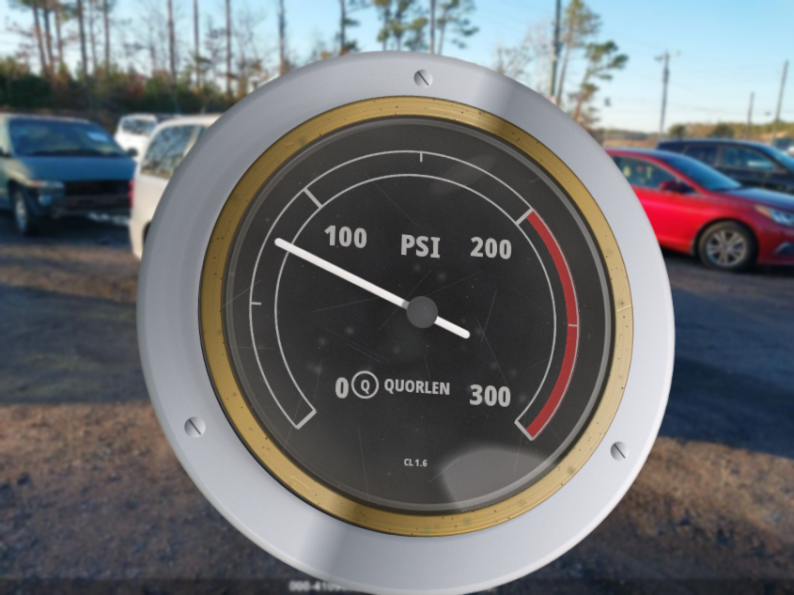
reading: {"value": 75, "unit": "psi"}
